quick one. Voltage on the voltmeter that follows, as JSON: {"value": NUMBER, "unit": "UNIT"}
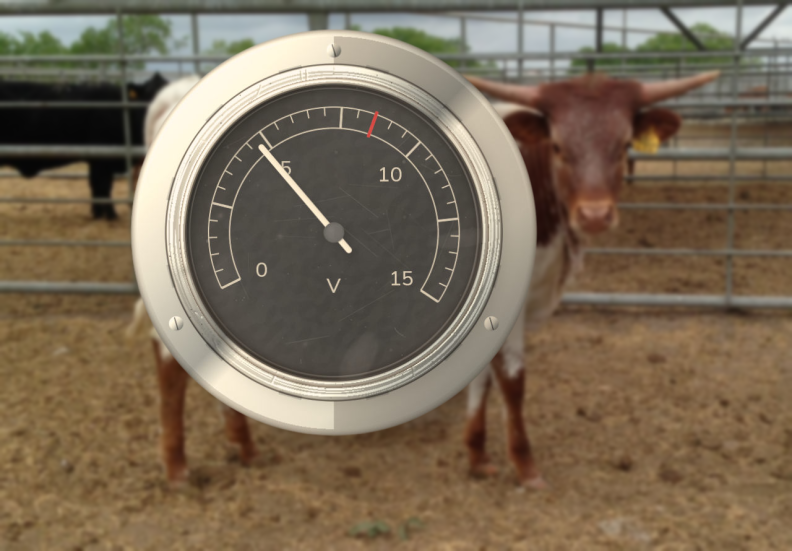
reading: {"value": 4.75, "unit": "V"}
